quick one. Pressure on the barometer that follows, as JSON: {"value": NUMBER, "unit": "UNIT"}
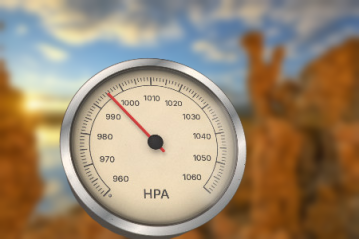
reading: {"value": 995, "unit": "hPa"}
